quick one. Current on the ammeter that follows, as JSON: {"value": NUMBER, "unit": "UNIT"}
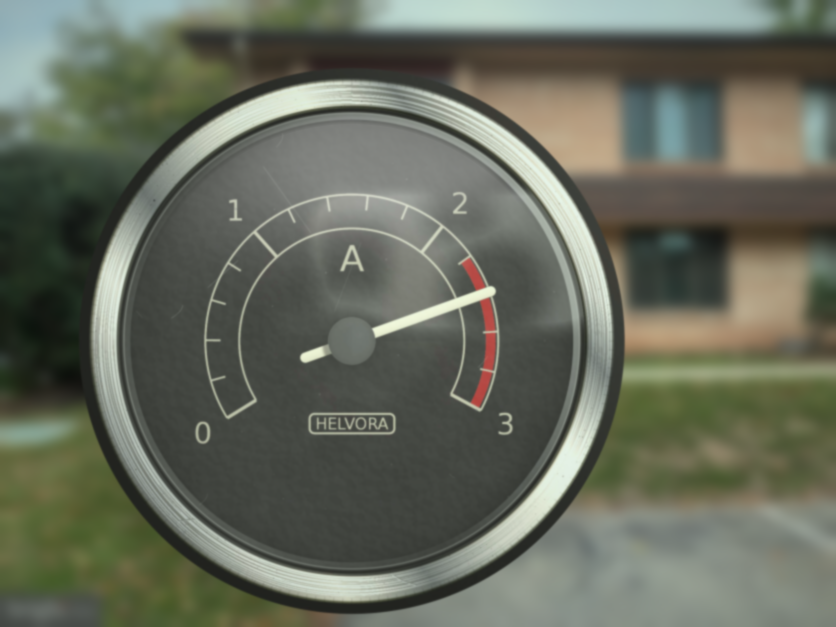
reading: {"value": 2.4, "unit": "A"}
